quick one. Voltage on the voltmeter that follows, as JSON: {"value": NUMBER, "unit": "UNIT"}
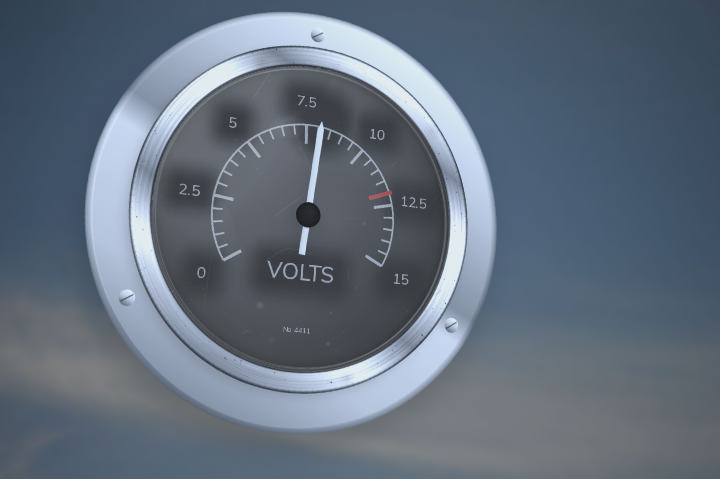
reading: {"value": 8, "unit": "V"}
